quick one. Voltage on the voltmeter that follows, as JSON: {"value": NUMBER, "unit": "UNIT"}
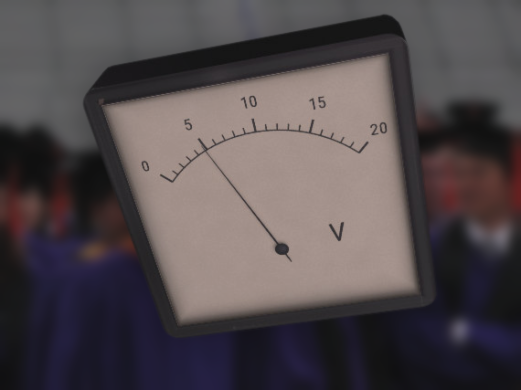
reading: {"value": 5, "unit": "V"}
